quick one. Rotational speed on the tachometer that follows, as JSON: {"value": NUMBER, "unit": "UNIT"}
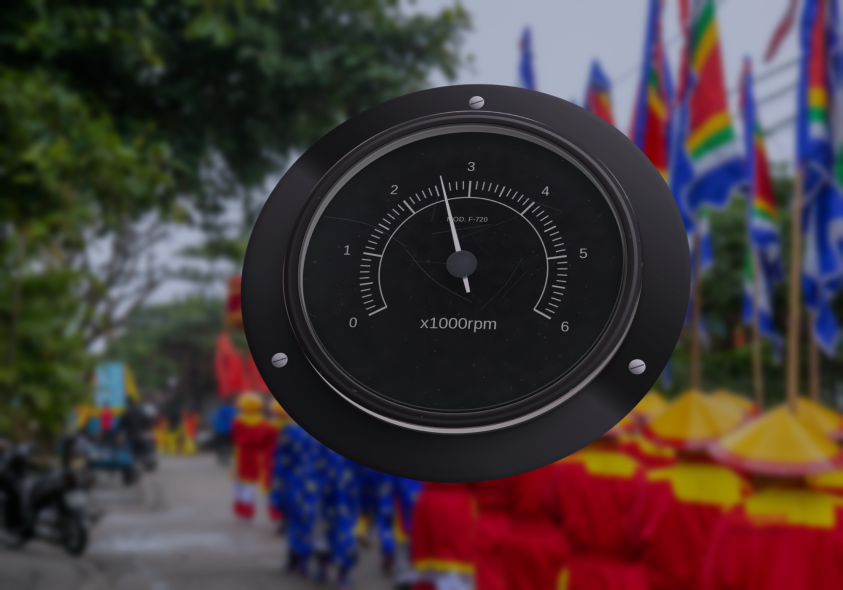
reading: {"value": 2600, "unit": "rpm"}
